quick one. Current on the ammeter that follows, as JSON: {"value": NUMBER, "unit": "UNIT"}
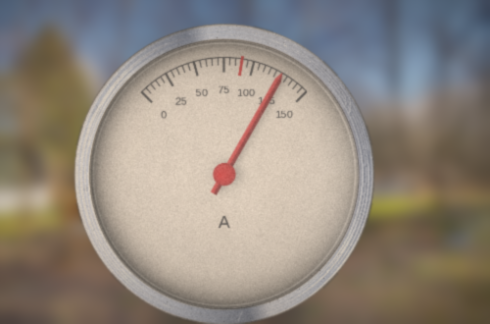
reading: {"value": 125, "unit": "A"}
